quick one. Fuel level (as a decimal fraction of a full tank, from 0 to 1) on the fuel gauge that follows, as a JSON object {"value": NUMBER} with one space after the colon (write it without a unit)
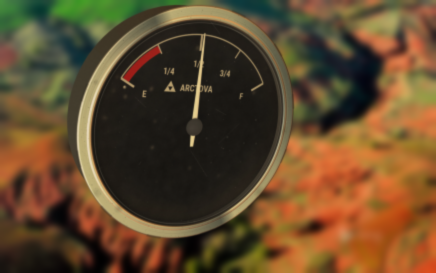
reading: {"value": 0.5}
